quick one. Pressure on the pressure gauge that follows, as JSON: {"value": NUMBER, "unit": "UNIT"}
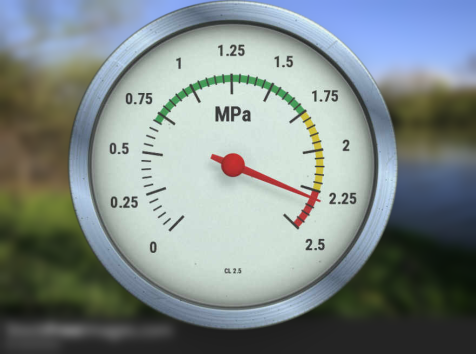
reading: {"value": 2.3, "unit": "MPa"}
